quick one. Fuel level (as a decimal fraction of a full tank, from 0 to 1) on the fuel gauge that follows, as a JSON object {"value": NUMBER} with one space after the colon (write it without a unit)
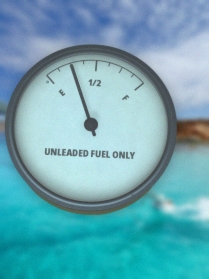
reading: {"value": 0.25}
